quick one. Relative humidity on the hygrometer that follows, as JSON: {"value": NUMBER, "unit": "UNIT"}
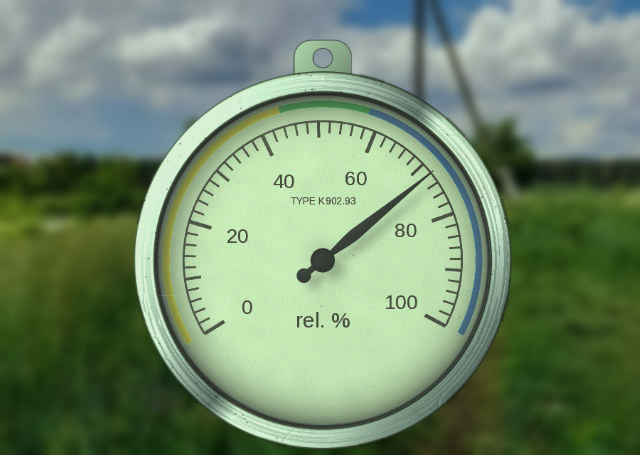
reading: {"value": 72, "unit": "%"}
